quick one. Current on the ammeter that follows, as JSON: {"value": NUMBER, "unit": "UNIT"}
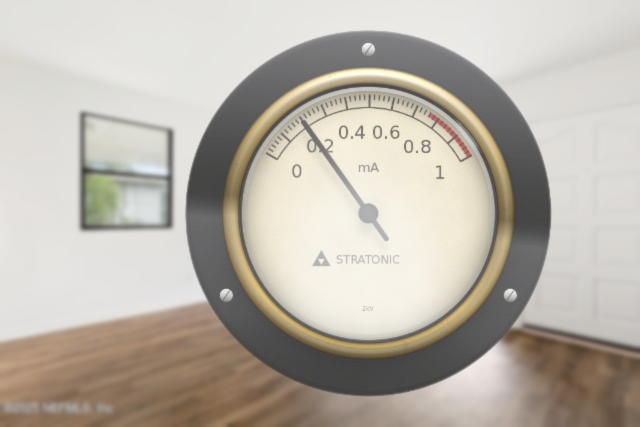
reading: {"value": 0.2, "unit": "mA"}
